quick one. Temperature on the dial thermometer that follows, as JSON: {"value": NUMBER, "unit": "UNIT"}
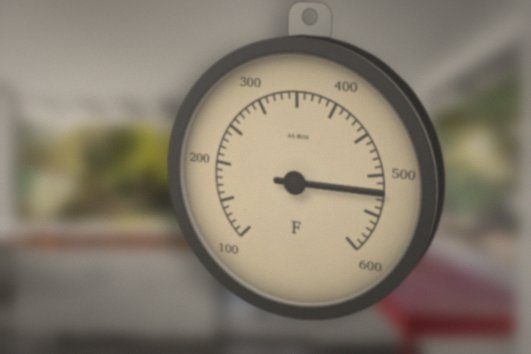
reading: {"value": 520, "unit": "°F"}
